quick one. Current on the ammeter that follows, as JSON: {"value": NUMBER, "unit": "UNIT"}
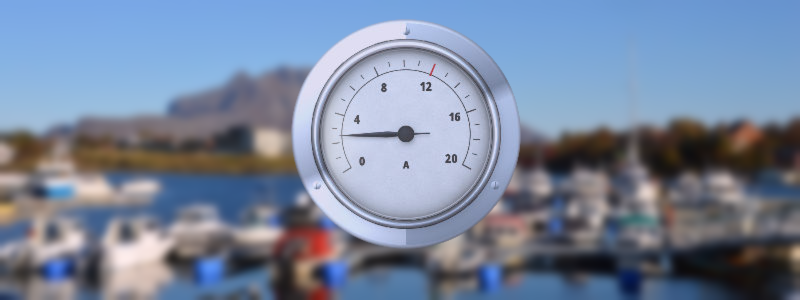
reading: {"value": 2.5, "unit": "A"}
